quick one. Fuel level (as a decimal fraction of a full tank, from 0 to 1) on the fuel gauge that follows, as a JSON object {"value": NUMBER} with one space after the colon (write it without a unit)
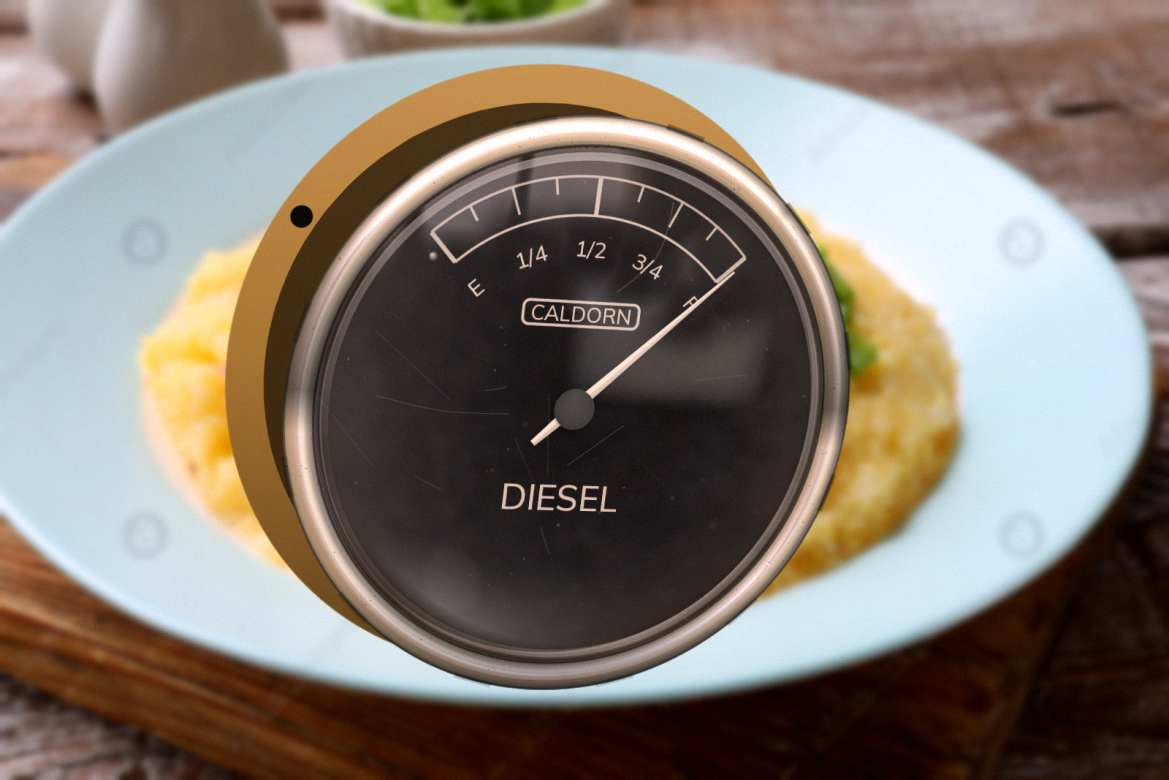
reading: {"value": 1}
